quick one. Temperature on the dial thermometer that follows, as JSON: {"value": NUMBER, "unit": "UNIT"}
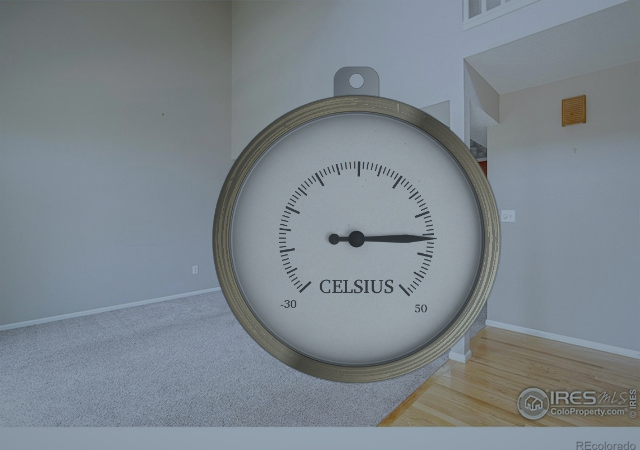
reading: {"value": 36, "unit": "°C"}
